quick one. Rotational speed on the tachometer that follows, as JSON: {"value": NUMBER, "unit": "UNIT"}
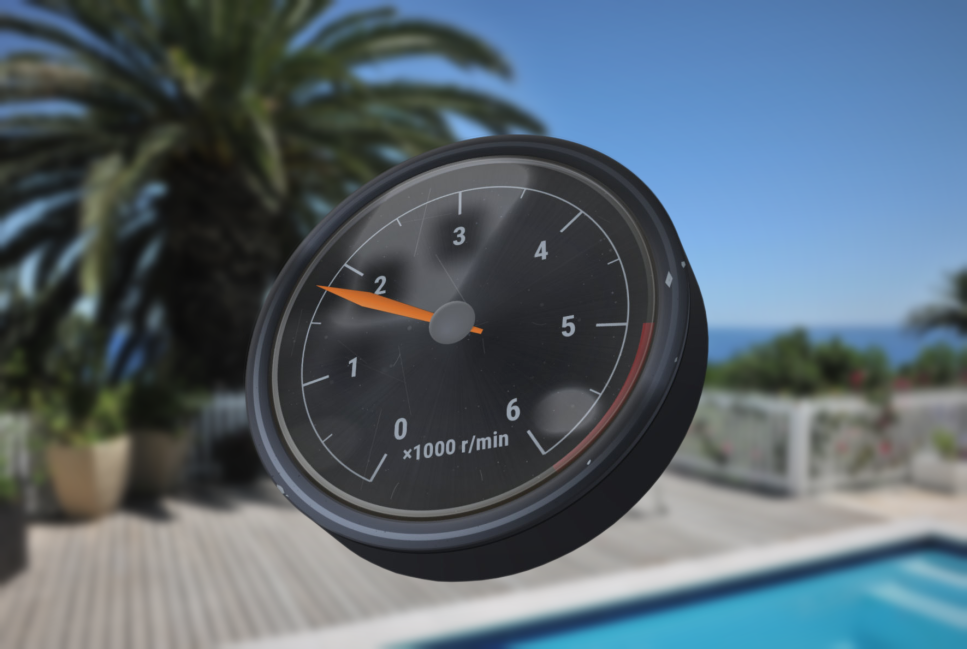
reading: {"value": 1750, "unit": "rpm"}
